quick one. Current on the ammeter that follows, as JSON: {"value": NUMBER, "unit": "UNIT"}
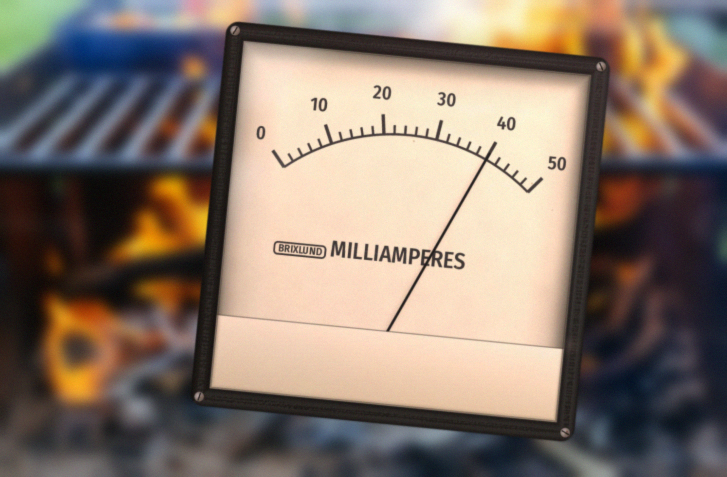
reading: {"value": 40, "unit": "mA"}
